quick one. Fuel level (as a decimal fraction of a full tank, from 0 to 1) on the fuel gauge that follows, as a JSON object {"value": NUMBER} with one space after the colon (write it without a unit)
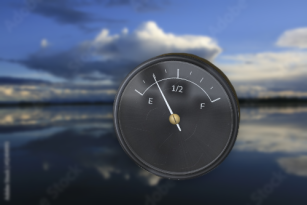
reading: {"value": 0.25}
